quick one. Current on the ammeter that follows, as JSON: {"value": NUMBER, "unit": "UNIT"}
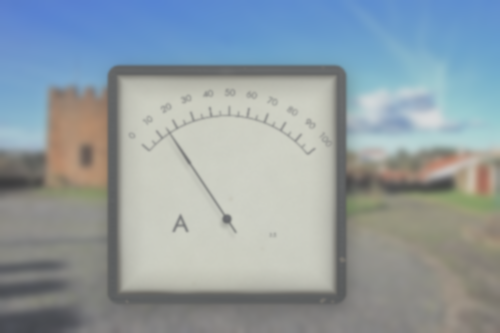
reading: {"value": 15, "unit": "A"}
